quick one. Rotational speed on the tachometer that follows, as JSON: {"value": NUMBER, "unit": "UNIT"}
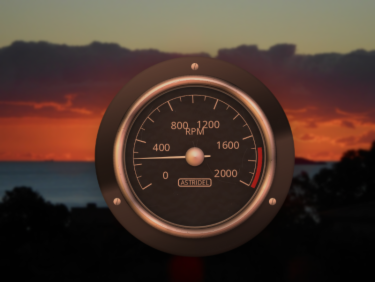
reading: {"value": 250, "unit": "rpm"}
